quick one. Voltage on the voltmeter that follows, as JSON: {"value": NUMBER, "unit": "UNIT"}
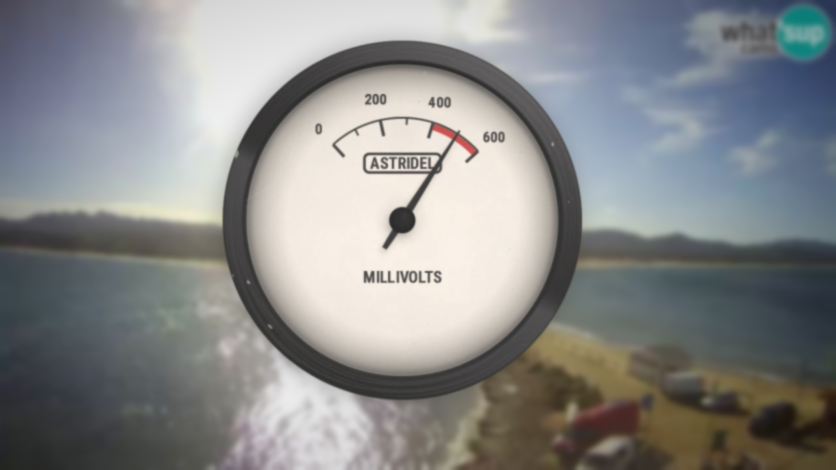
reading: {"value": 500, "unit": "mV"}
